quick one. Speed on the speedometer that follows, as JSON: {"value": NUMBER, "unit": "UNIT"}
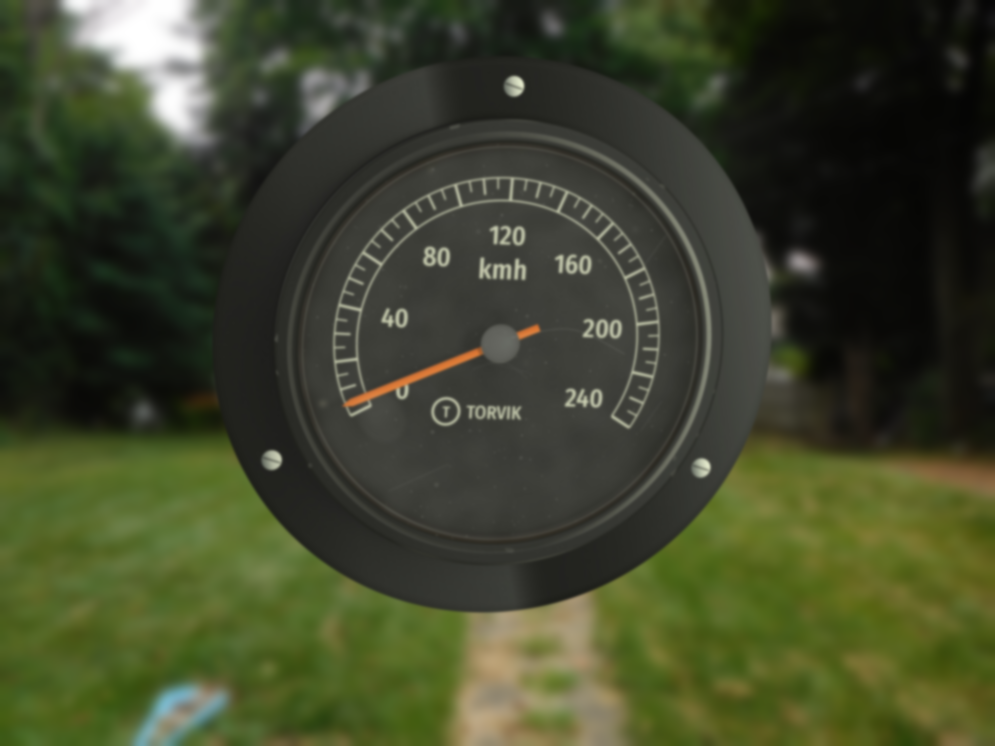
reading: {"value": 5, "unit": "km/h"}
